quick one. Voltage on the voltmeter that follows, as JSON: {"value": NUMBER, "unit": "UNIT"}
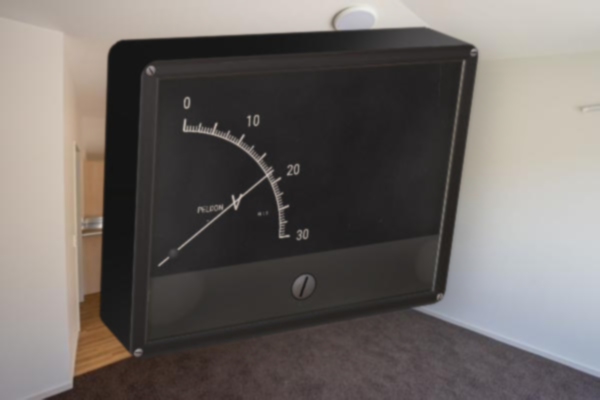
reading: {"value": 17.5, "unit": "V"}
